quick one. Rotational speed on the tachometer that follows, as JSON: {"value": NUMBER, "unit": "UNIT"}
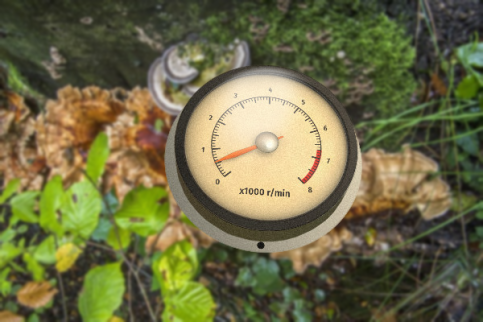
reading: {"value": 500, "unit": "rpm"}
